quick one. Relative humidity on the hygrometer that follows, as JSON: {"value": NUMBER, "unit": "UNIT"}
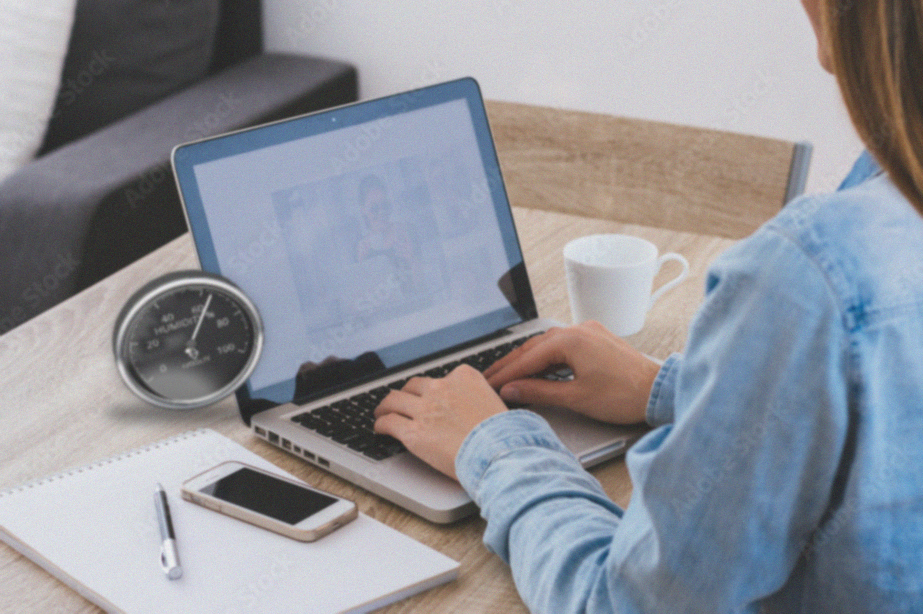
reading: {"value": 64, "unit": "%"}
